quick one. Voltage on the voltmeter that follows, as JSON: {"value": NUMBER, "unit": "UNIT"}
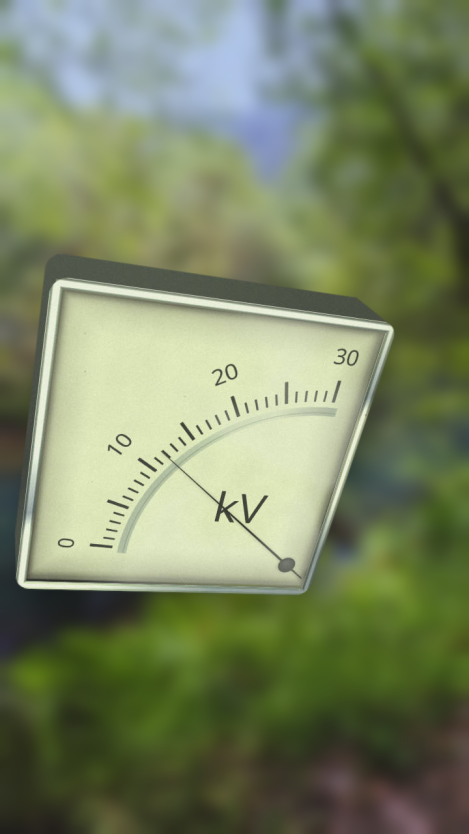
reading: {"value": 12, "unit": "kV"}
